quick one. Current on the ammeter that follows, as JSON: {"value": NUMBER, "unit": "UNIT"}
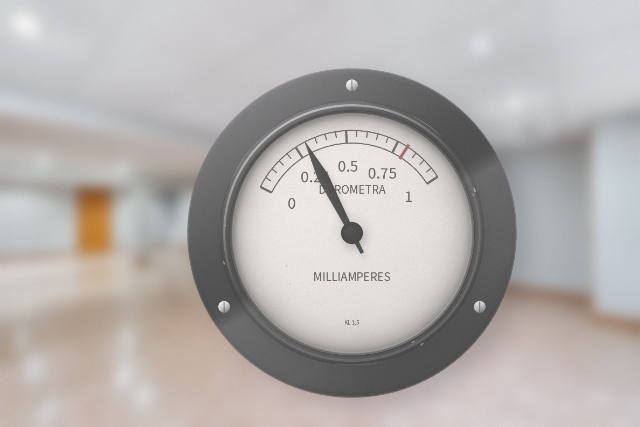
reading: {"value": 0.3, "unit": "mA"}
